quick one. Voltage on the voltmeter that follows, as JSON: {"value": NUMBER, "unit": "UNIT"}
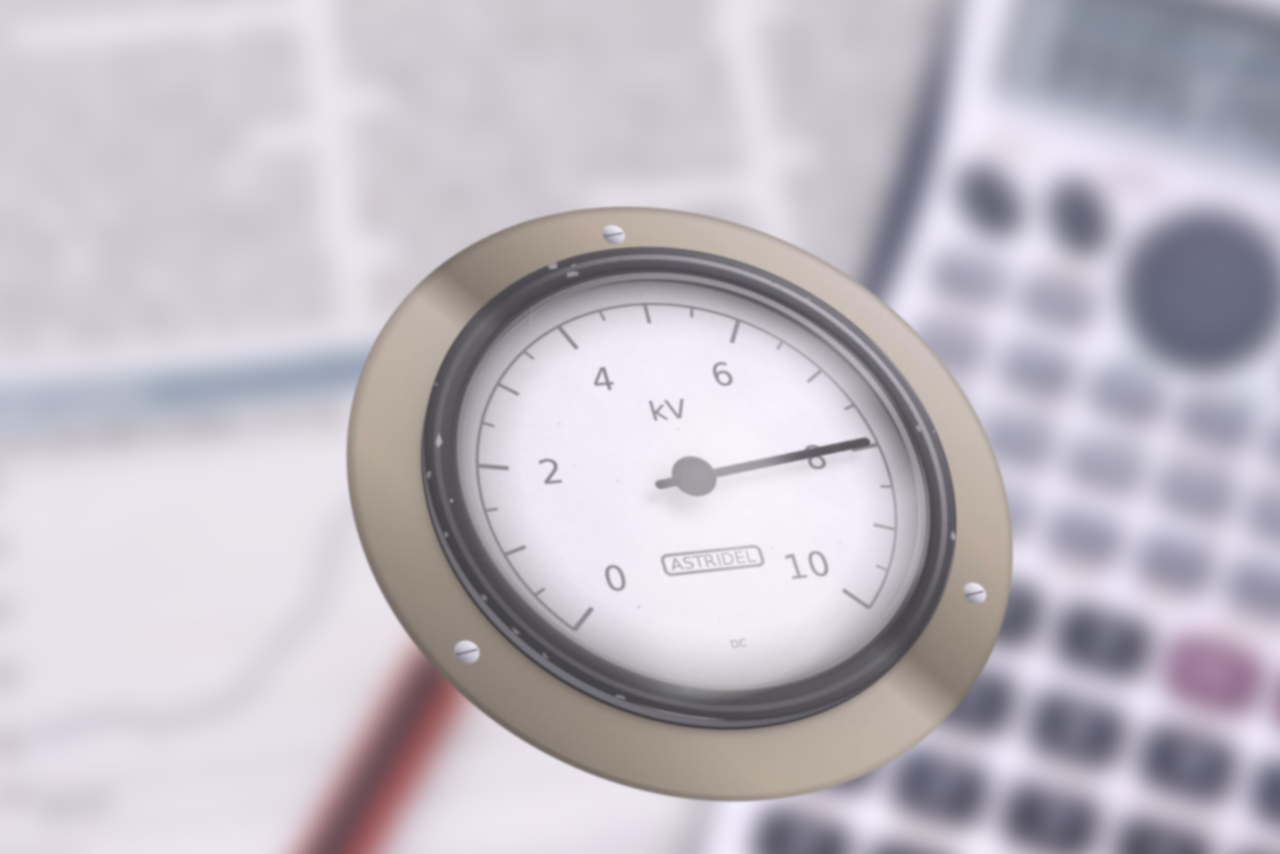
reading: {"value": 8, "unit": "kV"}
